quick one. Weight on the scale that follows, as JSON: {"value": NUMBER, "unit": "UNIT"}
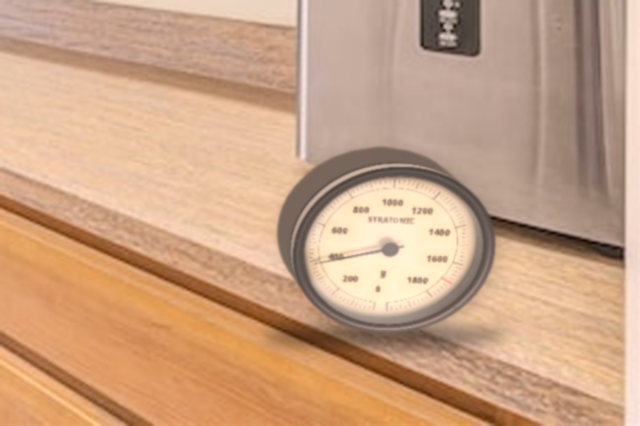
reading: {"value": 400, "unit": "g"}
